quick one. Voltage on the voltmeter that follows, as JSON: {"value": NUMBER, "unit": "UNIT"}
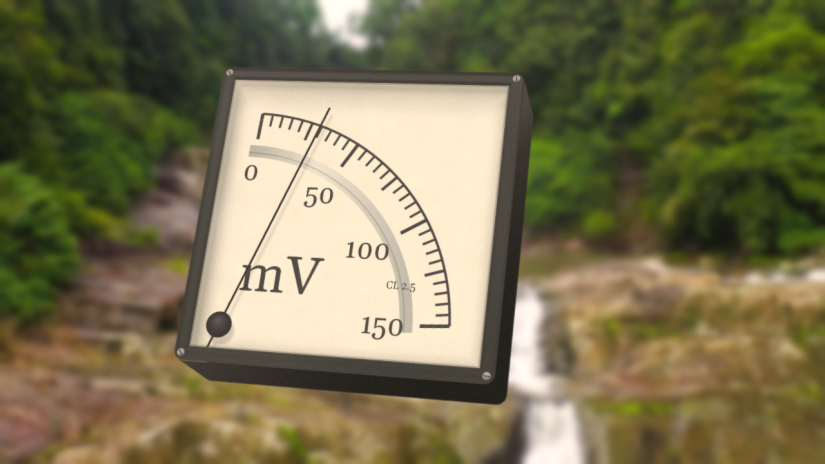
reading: {"value": 30, "unit": "mV"}
